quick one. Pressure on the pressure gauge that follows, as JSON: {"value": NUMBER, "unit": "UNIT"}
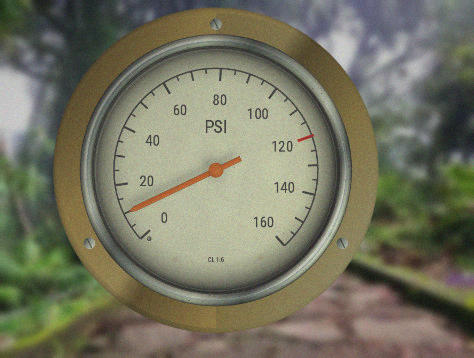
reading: {"value": 10, "unit": "psi"}
